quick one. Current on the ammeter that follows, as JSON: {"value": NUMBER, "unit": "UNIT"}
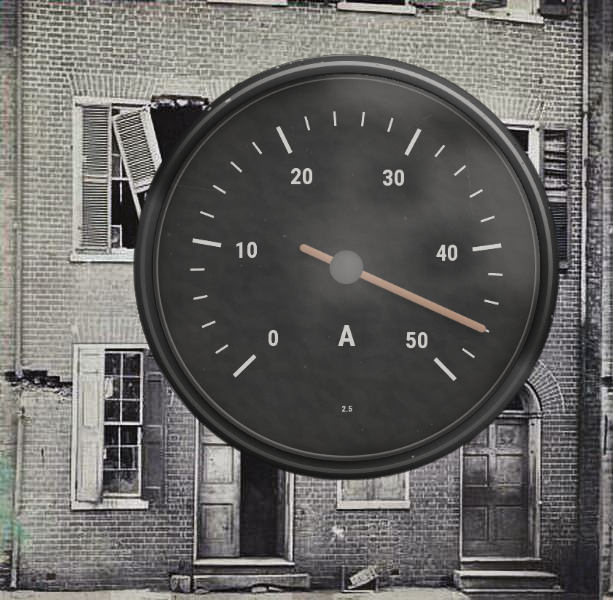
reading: {"value": 46, "unit": "A"}
